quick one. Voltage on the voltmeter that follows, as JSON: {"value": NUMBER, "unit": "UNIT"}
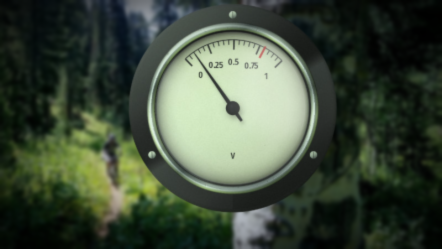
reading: {"value": 0.1, "unit": "V"}
